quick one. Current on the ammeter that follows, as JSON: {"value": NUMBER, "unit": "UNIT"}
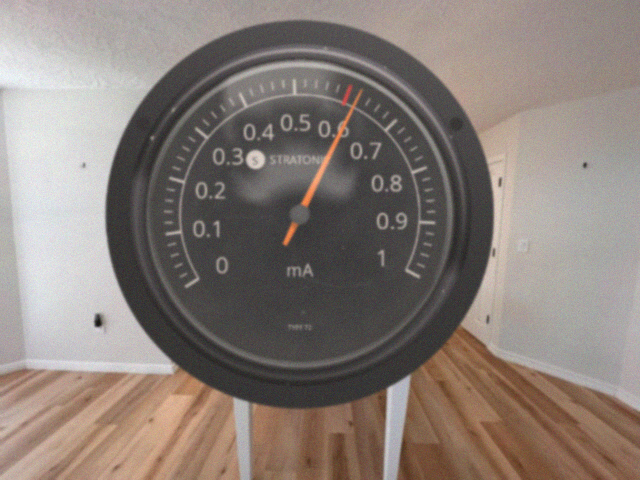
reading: {"value": 0.62, "unit": "mA"}
